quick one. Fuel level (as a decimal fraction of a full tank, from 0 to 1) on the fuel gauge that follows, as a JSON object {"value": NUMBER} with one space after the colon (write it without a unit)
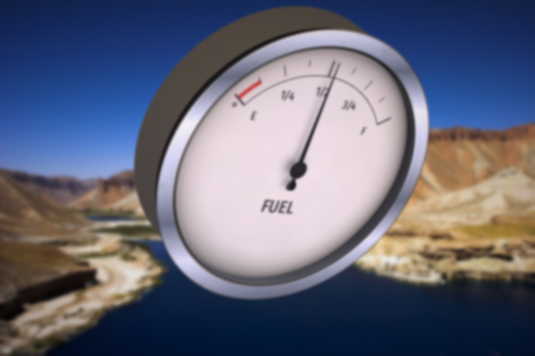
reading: {"value": 0.5}
